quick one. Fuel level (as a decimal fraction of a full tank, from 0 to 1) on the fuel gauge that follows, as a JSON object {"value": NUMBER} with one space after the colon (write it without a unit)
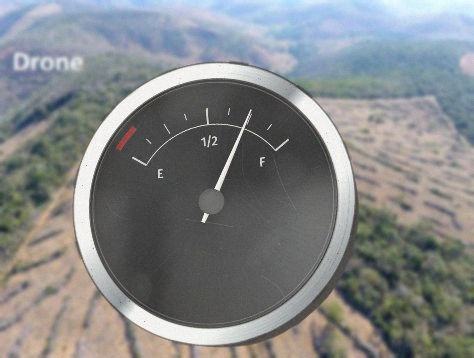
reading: {"value": 0.75}
